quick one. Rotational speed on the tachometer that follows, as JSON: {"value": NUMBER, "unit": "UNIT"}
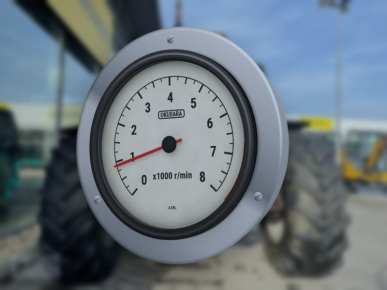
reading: {"value": 875, "unit": "rpm"}
